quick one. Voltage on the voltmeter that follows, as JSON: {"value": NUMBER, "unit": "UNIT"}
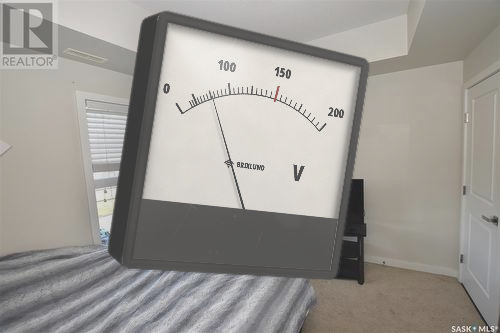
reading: {"value": 75, "unit": "V"}
